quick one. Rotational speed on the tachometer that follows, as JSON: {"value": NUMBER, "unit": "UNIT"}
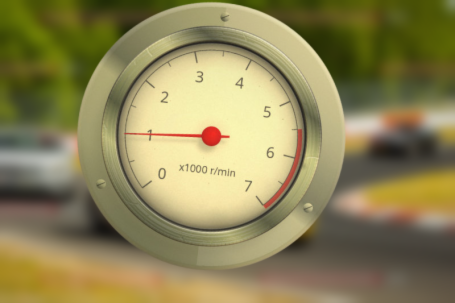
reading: {"value": 1000, "unit": "rpm"}
